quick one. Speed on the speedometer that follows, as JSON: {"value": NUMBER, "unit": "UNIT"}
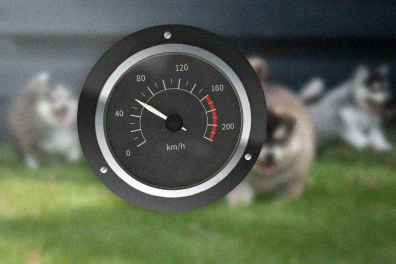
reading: {"value": 60, "unit": "km/h"}
